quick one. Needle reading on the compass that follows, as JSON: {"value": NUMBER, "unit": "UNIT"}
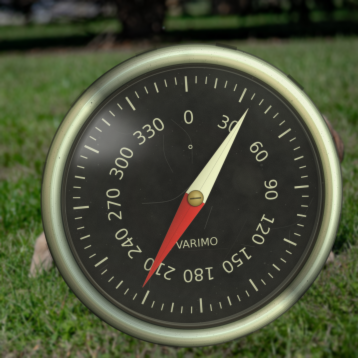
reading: {"value": 215, "unit": "°"}
